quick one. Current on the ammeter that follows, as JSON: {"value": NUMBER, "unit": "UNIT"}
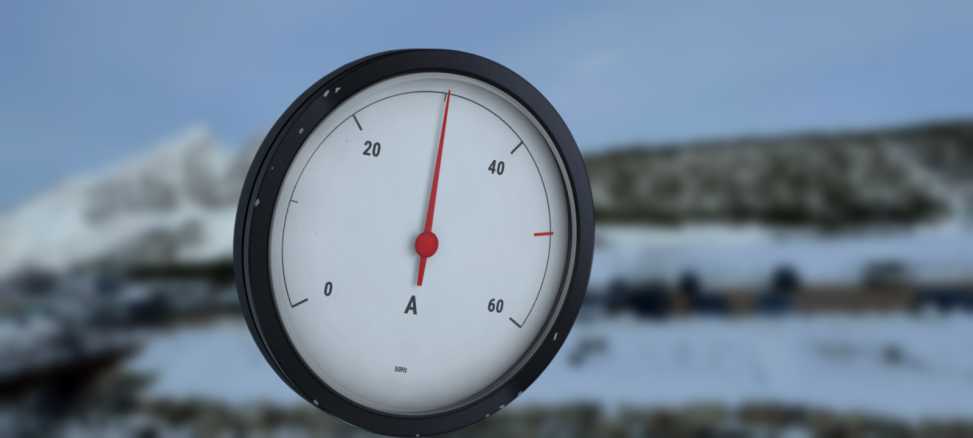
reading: {"value": 30, "unit": "A"}
